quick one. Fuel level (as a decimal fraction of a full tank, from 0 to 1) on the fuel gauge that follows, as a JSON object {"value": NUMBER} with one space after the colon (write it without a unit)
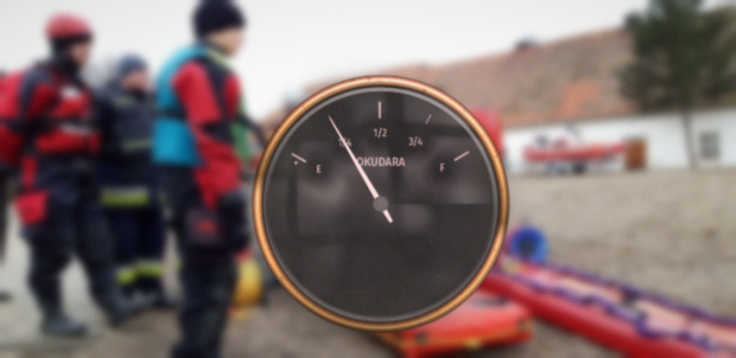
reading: {"value": 0.25}
